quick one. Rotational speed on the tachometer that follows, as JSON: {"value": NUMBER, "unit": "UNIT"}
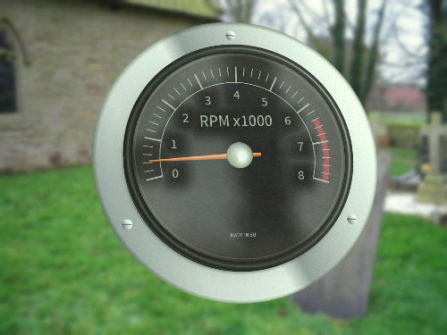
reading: {"value": 400, "unit": "rpm"}
